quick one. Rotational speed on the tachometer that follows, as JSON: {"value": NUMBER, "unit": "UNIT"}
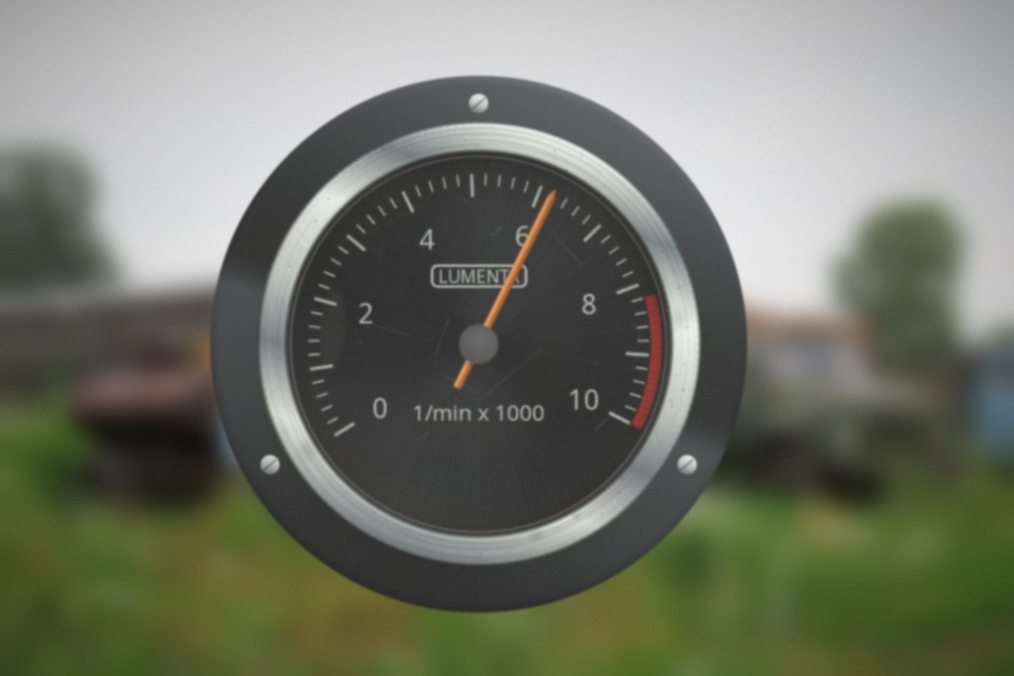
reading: {"value": 6200, "unit": "rpm"}
